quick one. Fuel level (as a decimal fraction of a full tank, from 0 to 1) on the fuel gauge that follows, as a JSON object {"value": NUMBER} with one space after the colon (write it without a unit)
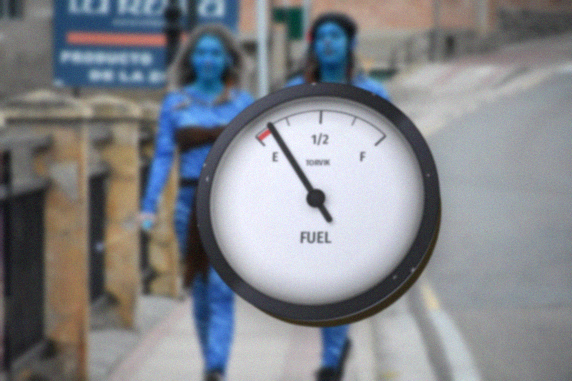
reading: {"value": 0.125}
